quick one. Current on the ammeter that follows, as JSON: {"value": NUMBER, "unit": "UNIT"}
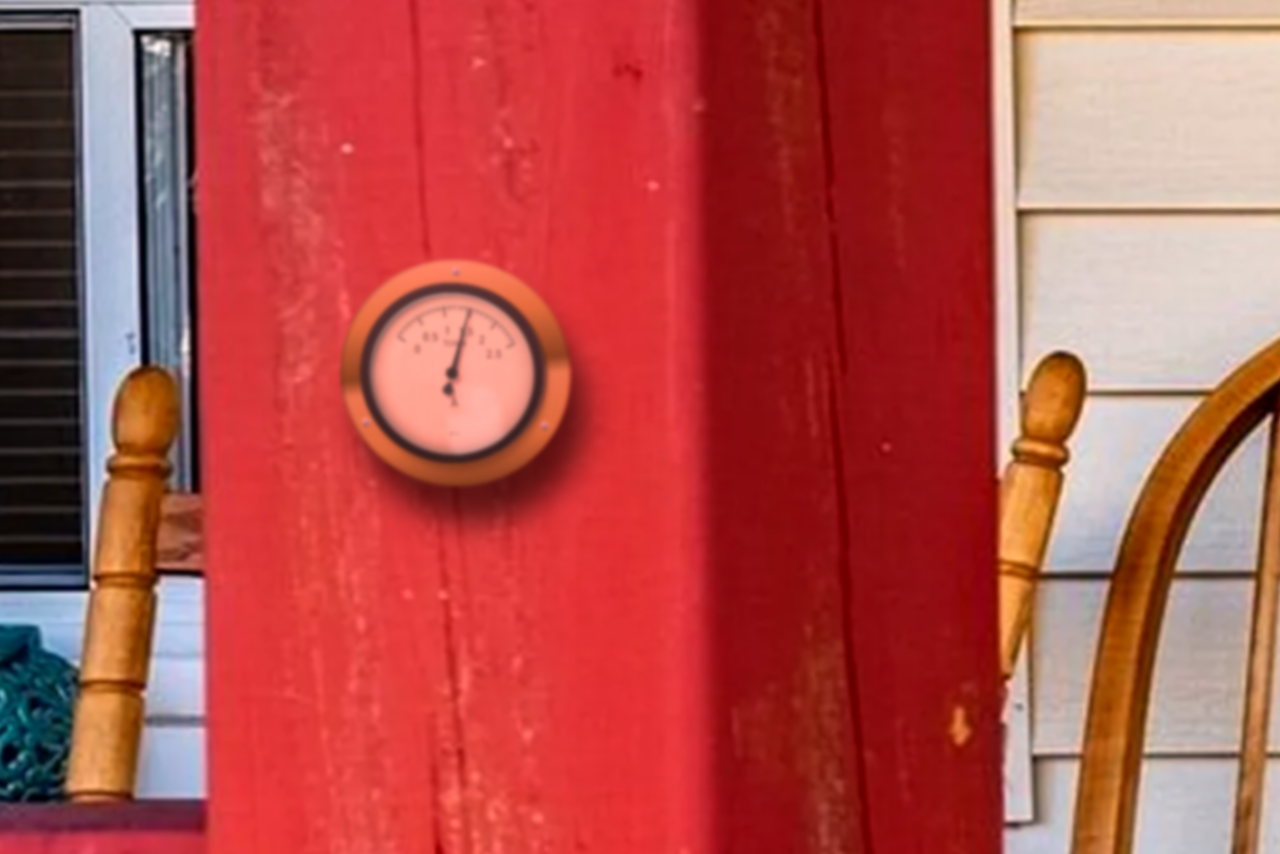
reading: {"value": 1.5, "unit": "A"}
